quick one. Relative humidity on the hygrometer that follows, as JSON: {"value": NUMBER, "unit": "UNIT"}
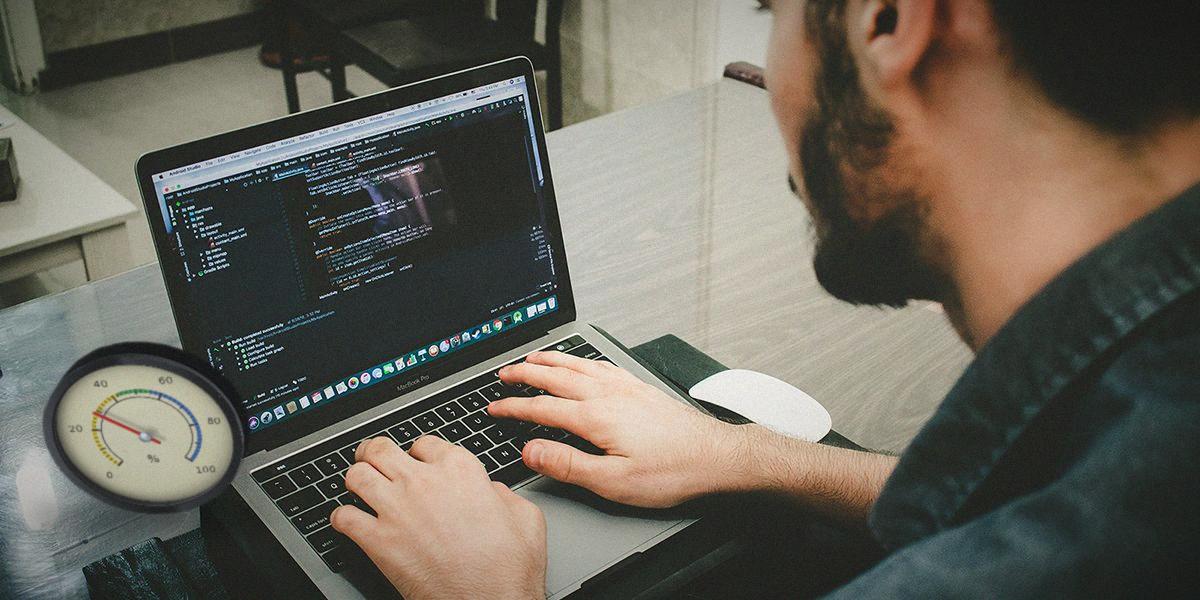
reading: {"value": 30, "unit": "%"}
